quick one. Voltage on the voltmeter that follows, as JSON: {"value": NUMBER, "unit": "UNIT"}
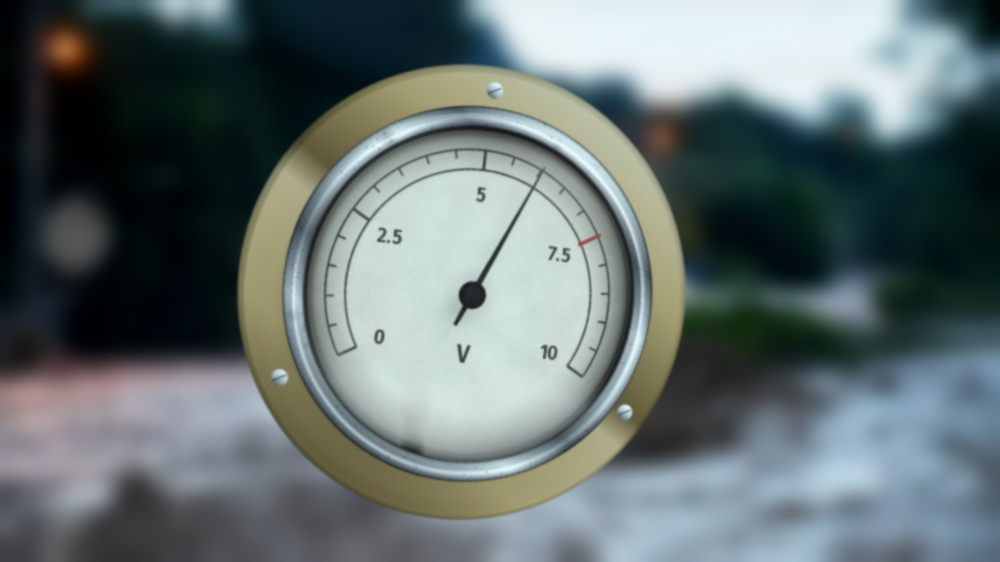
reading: {"value": 6, "unit": "V"}
